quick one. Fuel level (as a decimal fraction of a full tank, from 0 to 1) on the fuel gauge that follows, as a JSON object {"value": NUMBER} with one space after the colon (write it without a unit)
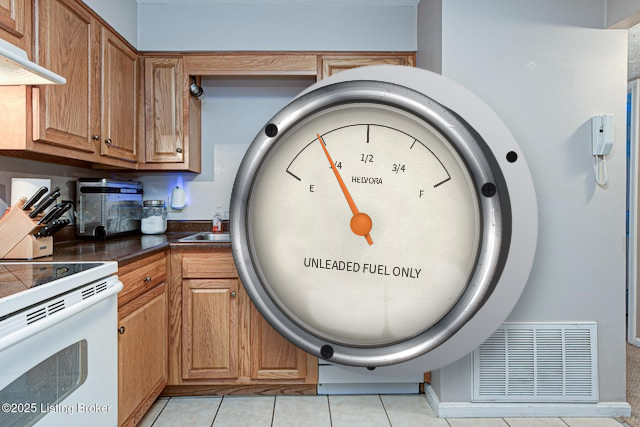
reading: {"value": 0.25}
